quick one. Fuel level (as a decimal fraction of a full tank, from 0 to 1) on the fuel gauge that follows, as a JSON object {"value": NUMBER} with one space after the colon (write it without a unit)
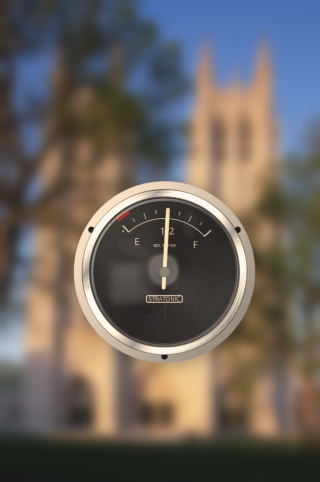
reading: {"value": 0.5}
